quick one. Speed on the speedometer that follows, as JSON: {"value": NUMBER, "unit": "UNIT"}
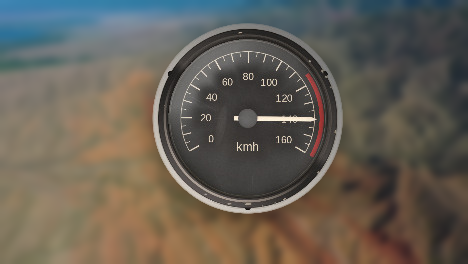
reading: {"value": 140, "unit": "km/h"}
